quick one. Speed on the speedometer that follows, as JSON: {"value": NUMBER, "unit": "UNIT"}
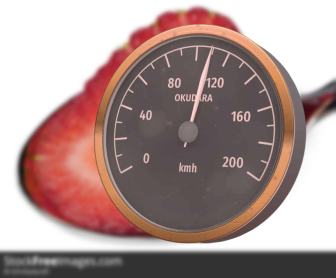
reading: {"value": 110, "unit": "km/h"}
